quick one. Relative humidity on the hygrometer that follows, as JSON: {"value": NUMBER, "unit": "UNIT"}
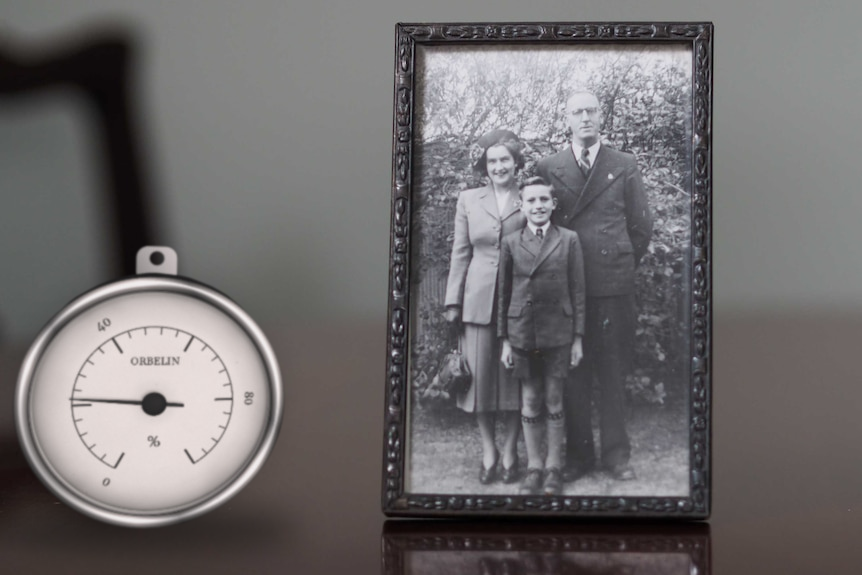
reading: {"value": 22, "unit": "%"}
